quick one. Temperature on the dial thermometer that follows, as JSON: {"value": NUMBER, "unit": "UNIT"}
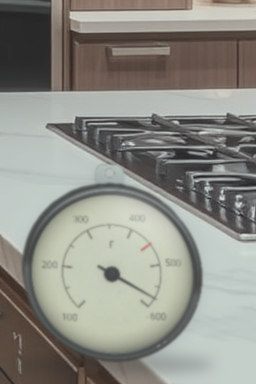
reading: {"value": 575, "unit": "°F"}
